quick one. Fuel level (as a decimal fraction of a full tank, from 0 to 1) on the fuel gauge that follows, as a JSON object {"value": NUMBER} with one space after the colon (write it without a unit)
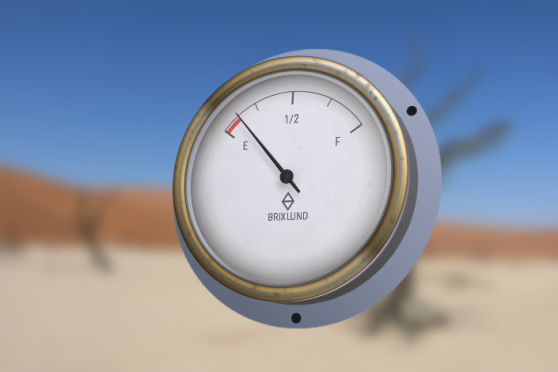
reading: {"value": 0.125}
